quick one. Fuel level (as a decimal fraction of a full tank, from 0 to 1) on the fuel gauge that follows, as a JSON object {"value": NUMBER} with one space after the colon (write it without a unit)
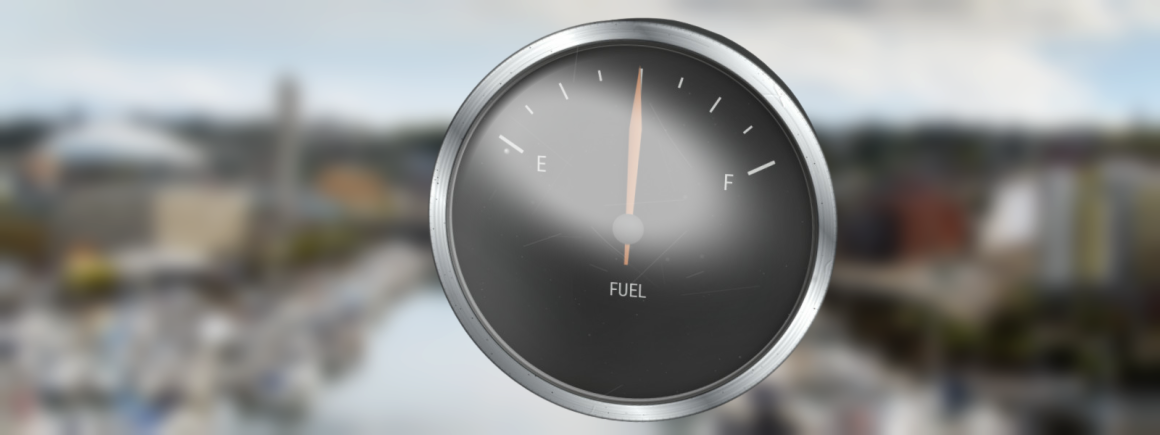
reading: {"value": 0.5}
